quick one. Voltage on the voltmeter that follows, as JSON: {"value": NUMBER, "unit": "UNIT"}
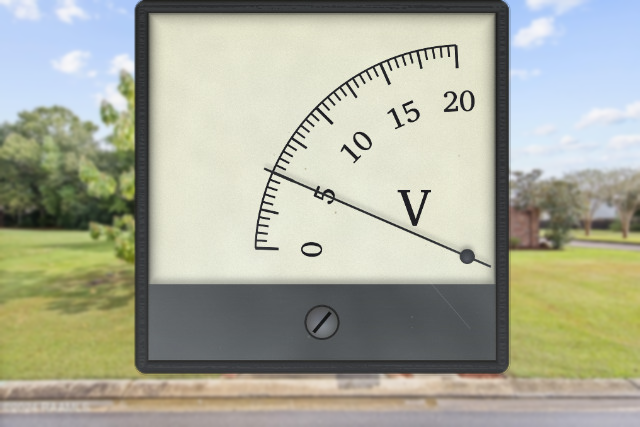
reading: {"value": 5, "unit": "V"}
